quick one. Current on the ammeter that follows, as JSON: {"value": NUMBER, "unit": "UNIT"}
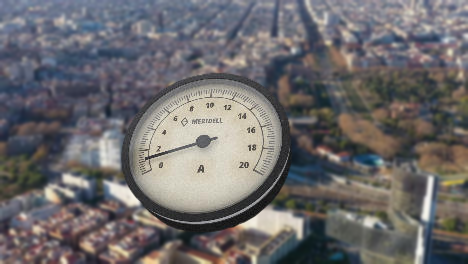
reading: {"value": 1, "unit": "A"}
